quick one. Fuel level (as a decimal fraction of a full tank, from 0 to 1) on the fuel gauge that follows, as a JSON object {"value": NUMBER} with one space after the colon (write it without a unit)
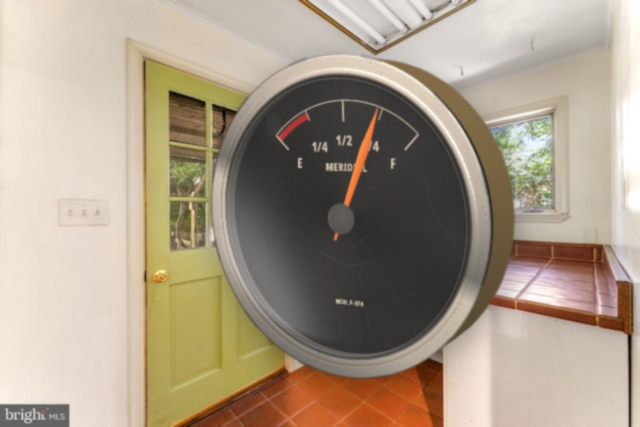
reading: {"value": 0.75}
